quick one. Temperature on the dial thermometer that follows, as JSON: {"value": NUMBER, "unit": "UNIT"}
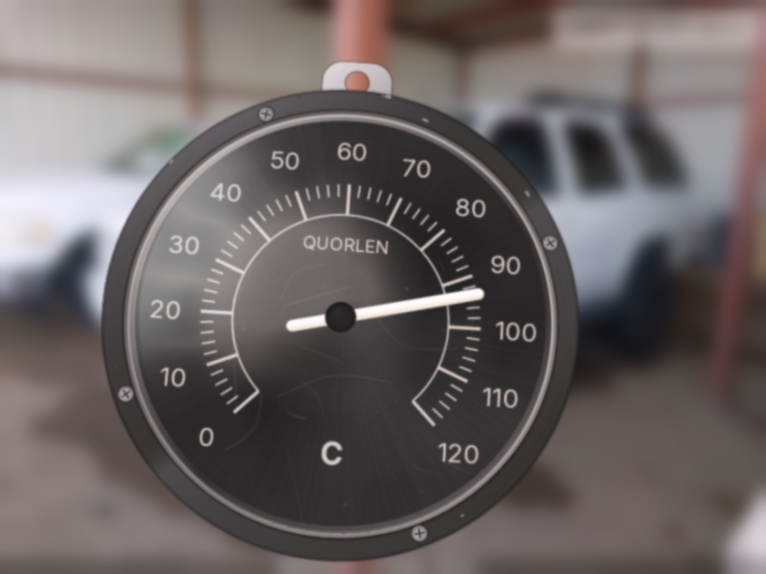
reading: {"value": 94, "unit": "°C"}
